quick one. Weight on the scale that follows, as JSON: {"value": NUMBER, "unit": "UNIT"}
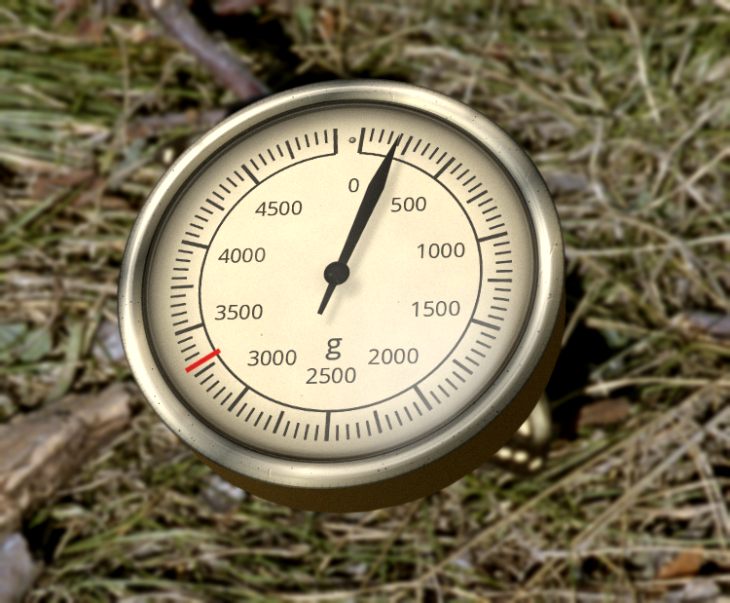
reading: {"value": 200, "unit": "g"}
